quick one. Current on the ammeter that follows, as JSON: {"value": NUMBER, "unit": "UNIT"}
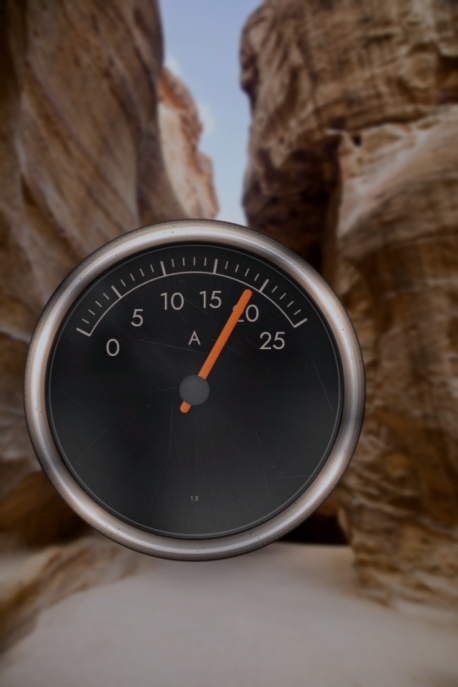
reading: {"value": 19, "unit": "A"}
